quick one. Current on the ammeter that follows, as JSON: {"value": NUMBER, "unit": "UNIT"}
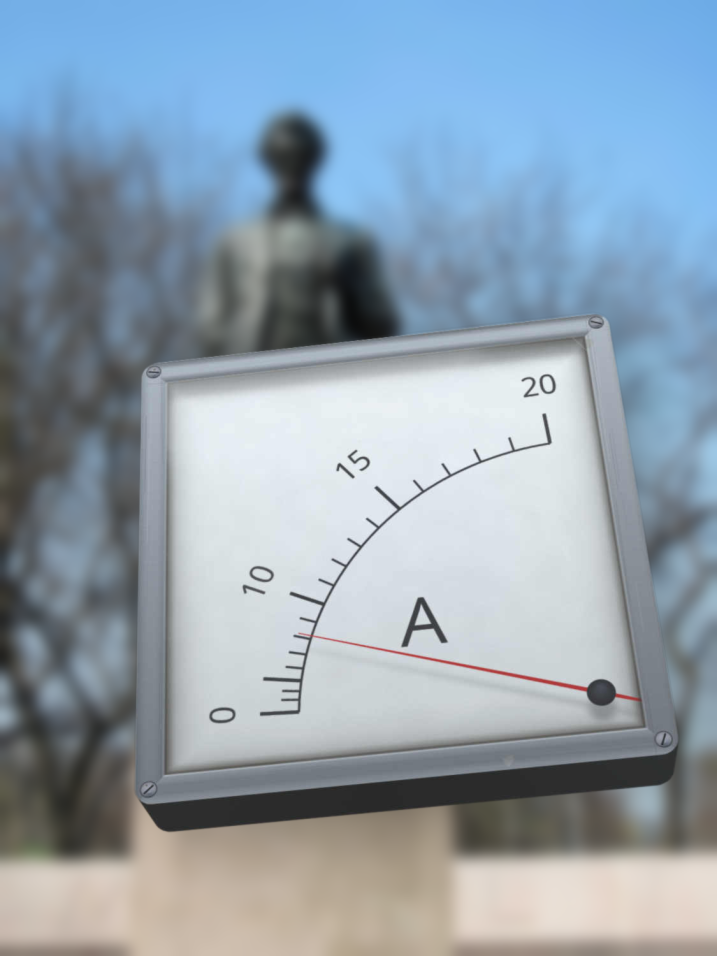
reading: {"value": 8, "unit": "A"}
